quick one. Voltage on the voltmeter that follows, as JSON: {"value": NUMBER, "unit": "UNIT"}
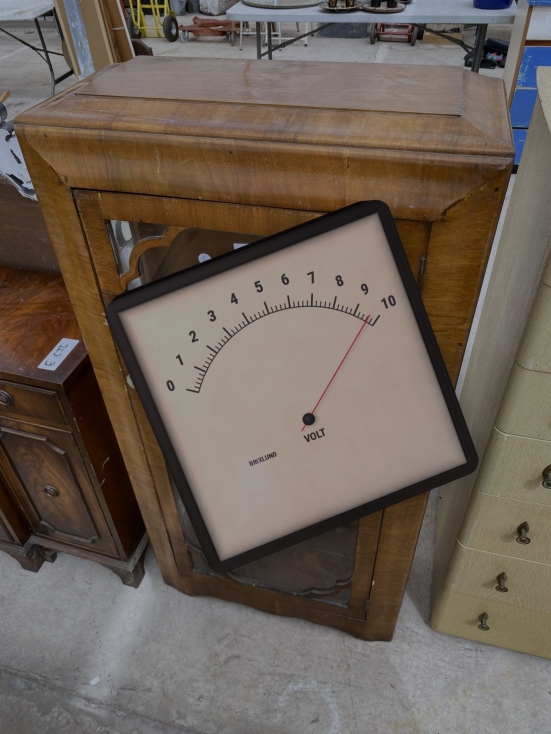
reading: {"value": 9.6, "unit": "V"}
